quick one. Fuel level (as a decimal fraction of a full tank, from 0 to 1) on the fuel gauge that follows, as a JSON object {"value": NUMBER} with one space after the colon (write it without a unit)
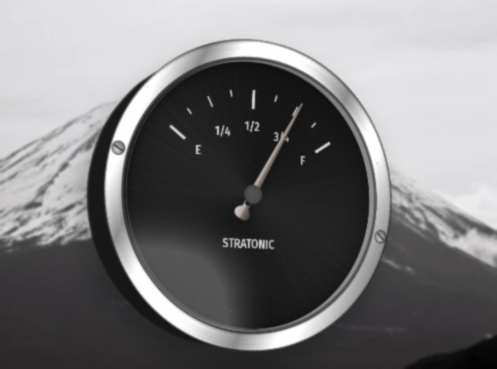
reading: {"value": 0.75}
